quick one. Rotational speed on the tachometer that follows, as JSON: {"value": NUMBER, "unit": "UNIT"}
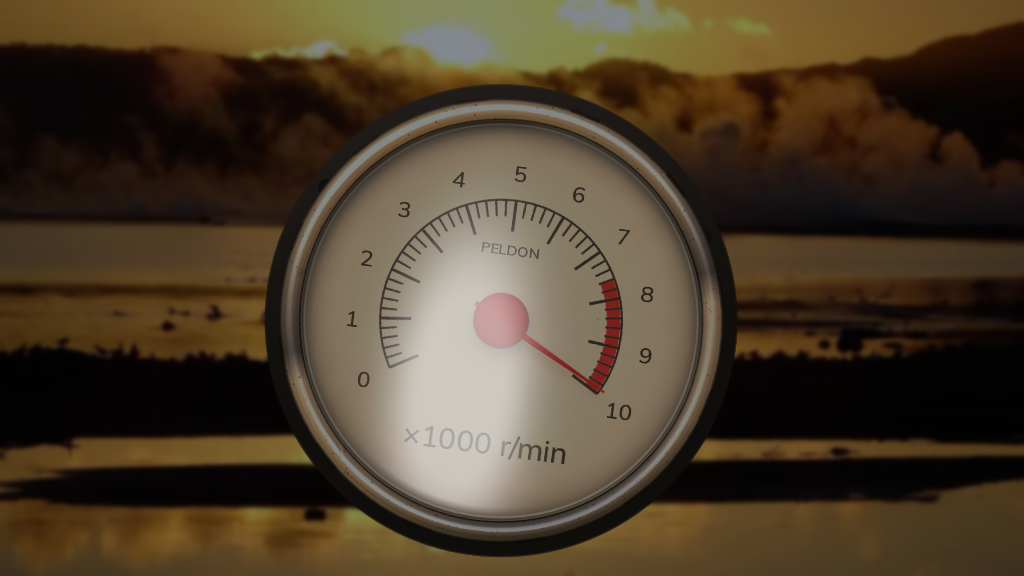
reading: {"value": 9900, "unit": "rpm"}
